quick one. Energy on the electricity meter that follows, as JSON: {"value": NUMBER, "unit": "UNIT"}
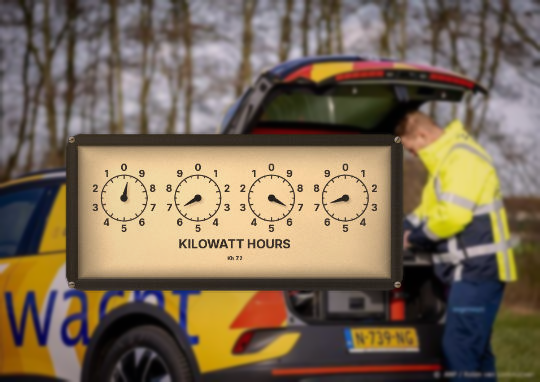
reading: {"value": 9667, "unit": "kWh"}
